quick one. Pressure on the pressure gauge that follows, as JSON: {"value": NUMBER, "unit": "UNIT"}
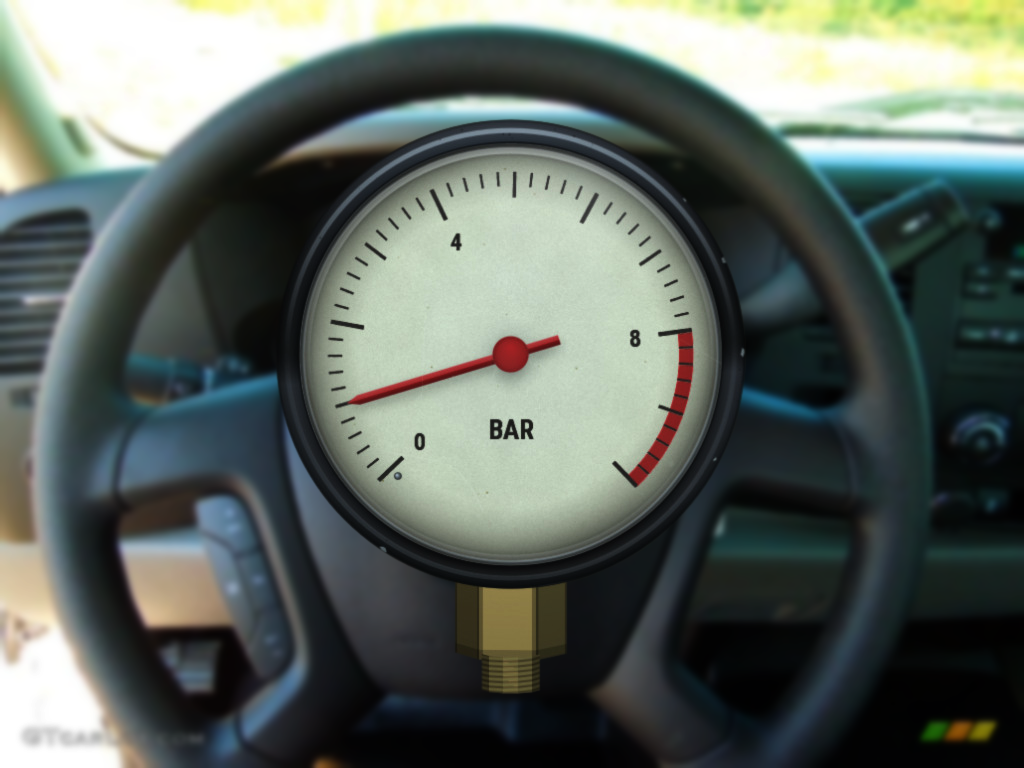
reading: {"value": 1, "unit": "bar"}
